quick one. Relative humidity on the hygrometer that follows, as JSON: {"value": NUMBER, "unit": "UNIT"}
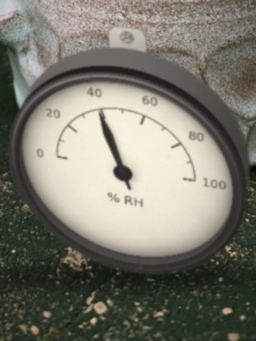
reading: {"value": 40, "unit": "%"}
